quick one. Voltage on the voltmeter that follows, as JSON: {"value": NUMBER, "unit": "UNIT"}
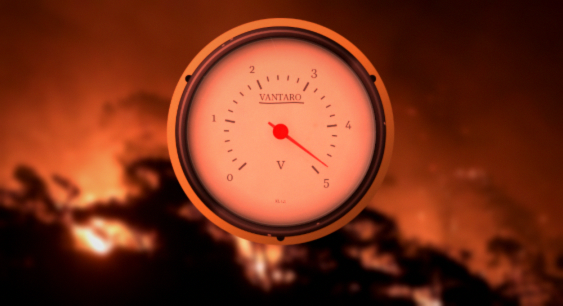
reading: {"value": 4.8, "unit": "V"}
